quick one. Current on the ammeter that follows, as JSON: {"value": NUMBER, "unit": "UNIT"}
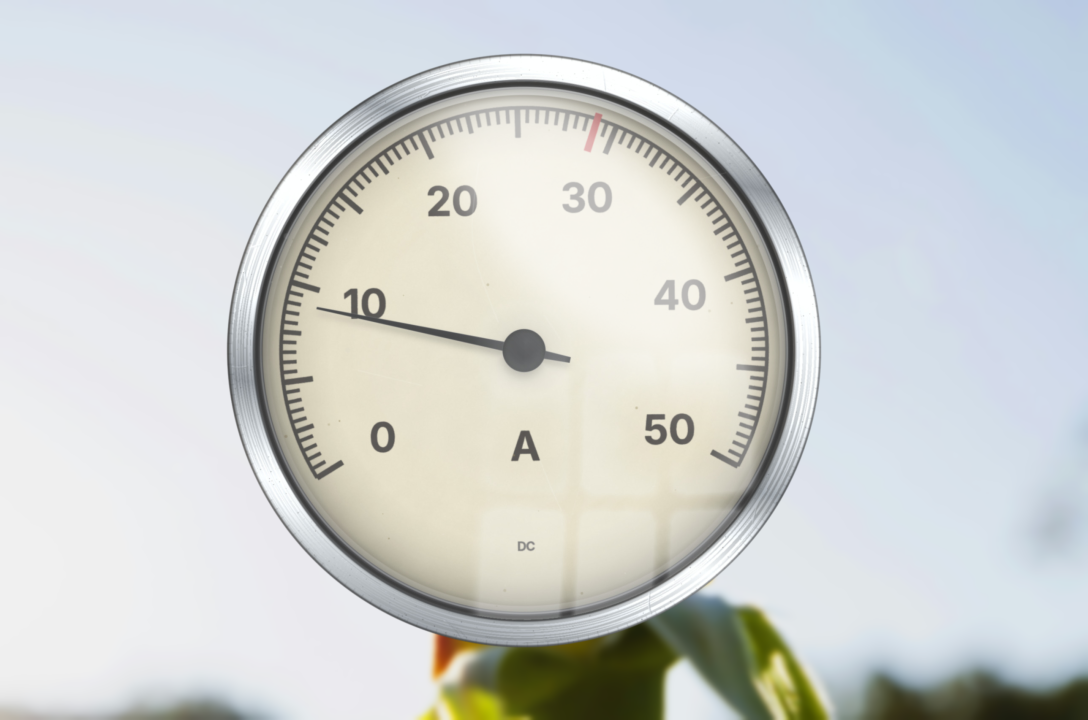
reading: {"value": 9, "unit": "A"}
